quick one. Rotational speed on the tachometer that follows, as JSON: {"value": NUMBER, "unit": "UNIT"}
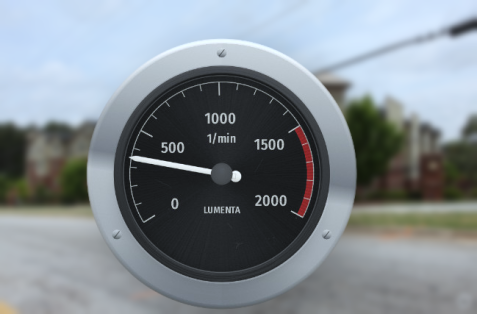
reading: {"value": 350, "unit": "rpm"}
